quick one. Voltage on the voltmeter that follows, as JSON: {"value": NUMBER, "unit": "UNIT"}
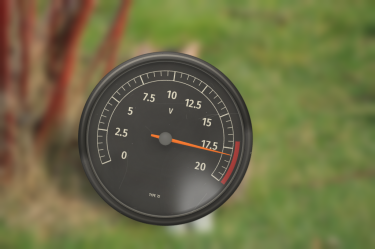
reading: {"value": 18, "unit": "V"}
